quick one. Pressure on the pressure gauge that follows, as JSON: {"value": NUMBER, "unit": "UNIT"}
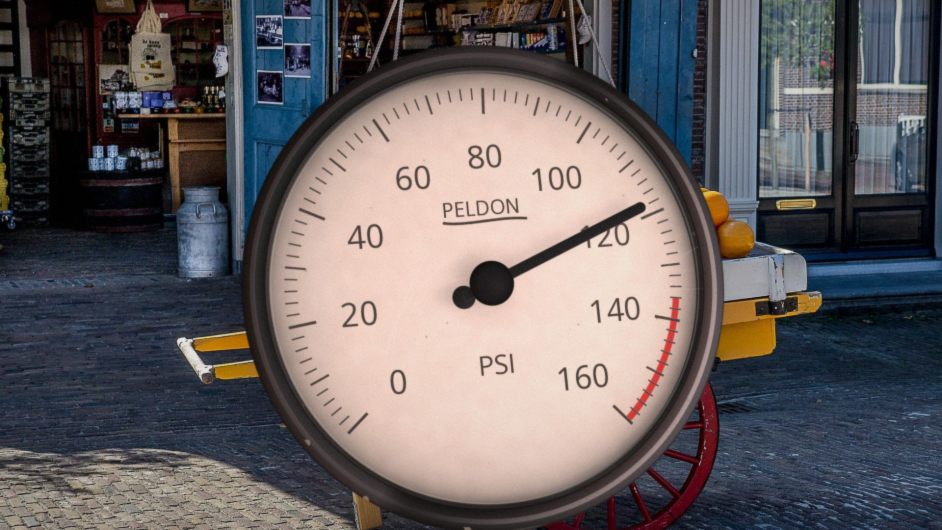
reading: {"value": 118, "unit": "psi"}
